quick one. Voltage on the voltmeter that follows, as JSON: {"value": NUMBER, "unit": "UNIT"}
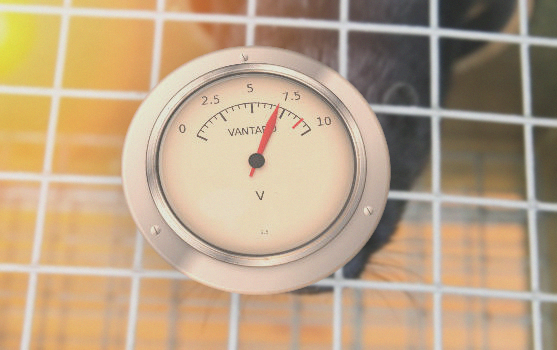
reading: {"value": 7, "unit": "V"}
